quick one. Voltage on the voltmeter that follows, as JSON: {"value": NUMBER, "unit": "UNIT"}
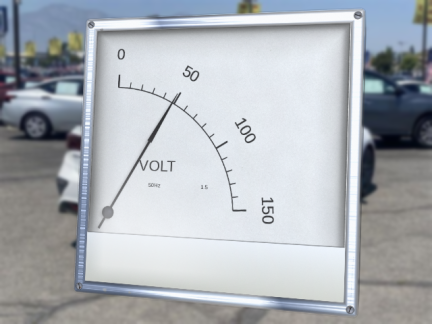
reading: {"value": 50, "unit": "V"}
